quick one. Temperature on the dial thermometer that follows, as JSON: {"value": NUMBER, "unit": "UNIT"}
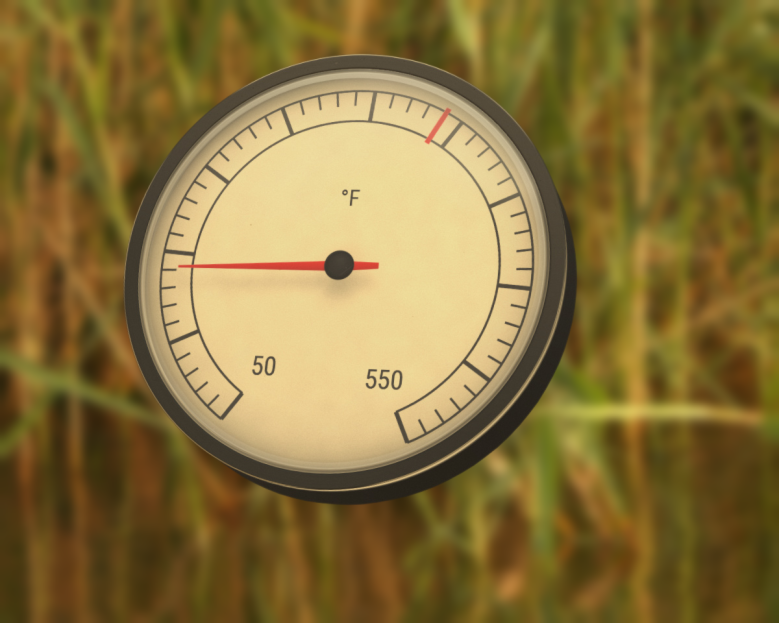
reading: {"value": 140, "unit": "°F"}
